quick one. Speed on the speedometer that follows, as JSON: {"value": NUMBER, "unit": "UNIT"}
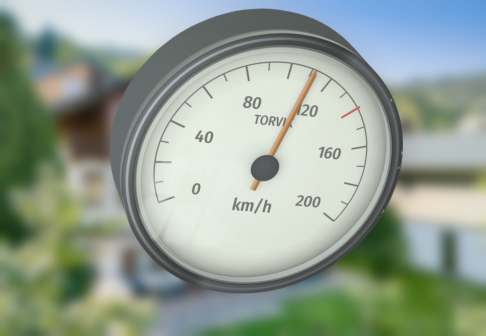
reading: {"value": 110, "unit": "km/h"}
